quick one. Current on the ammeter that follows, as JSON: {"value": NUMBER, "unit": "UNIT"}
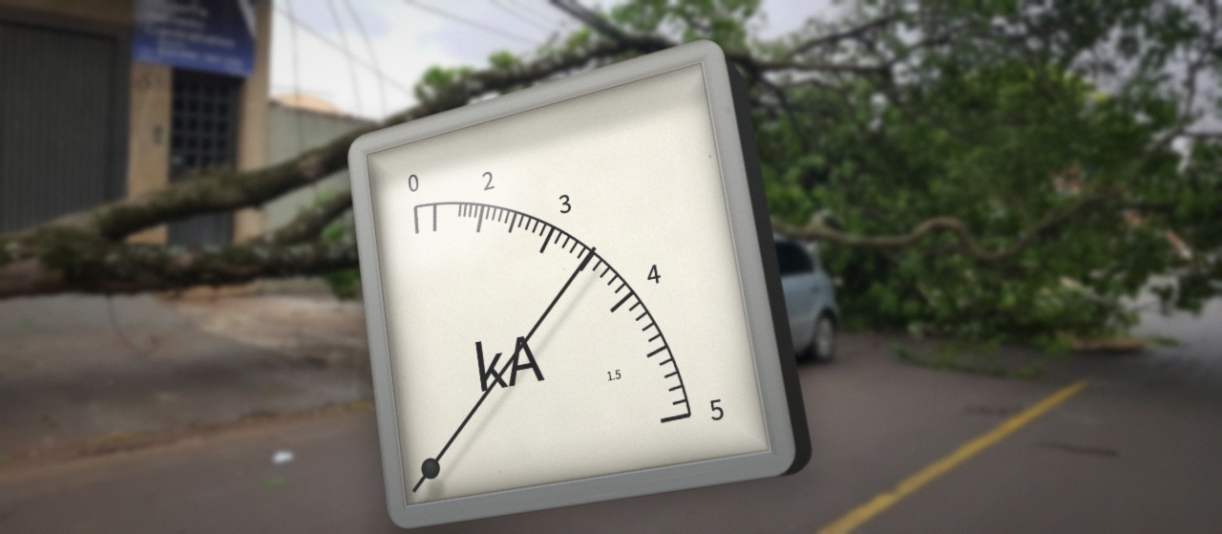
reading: {"value": 3.5, "unit": "kA"}
